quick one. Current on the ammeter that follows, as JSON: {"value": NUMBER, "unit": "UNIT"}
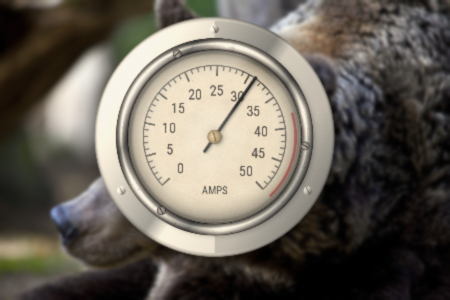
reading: {"value": 31, "unit": "A"}
